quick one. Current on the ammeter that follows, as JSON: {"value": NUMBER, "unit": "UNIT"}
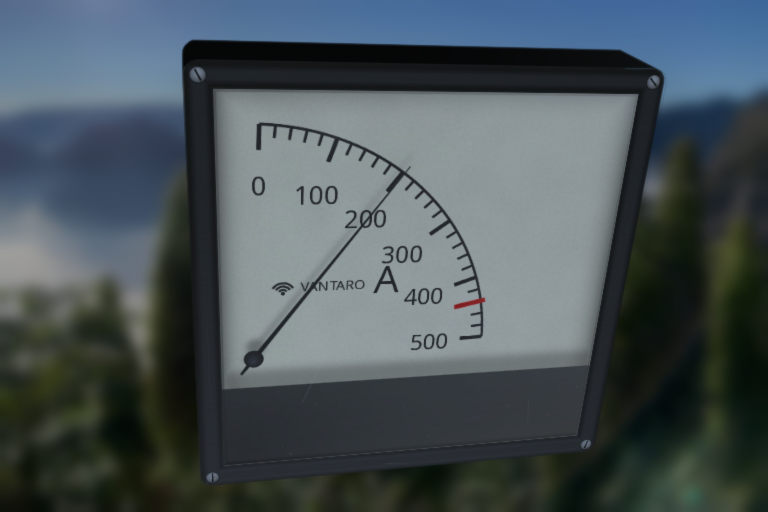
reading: {"value": 200, "unit": "A"}
